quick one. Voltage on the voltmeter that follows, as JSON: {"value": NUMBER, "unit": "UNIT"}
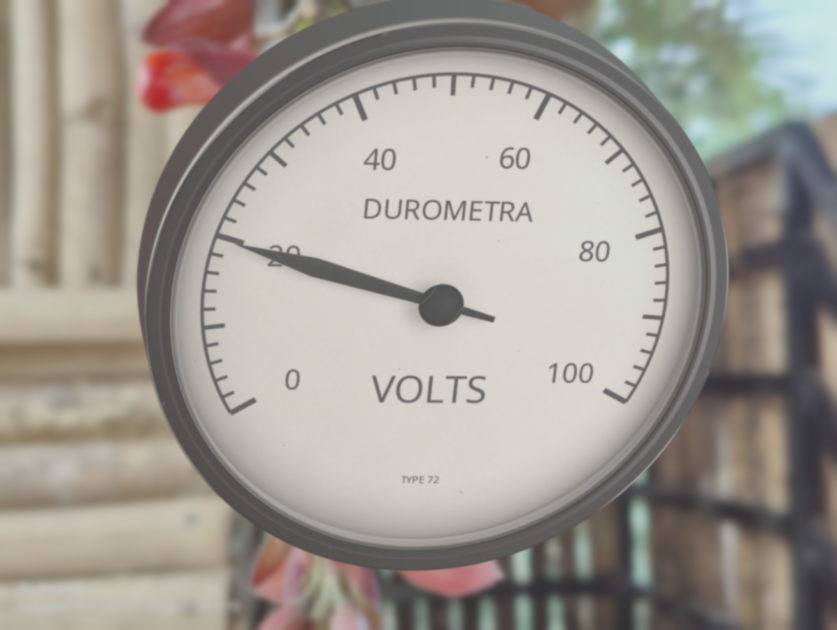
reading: {"value": 20, "unit": "V"}
